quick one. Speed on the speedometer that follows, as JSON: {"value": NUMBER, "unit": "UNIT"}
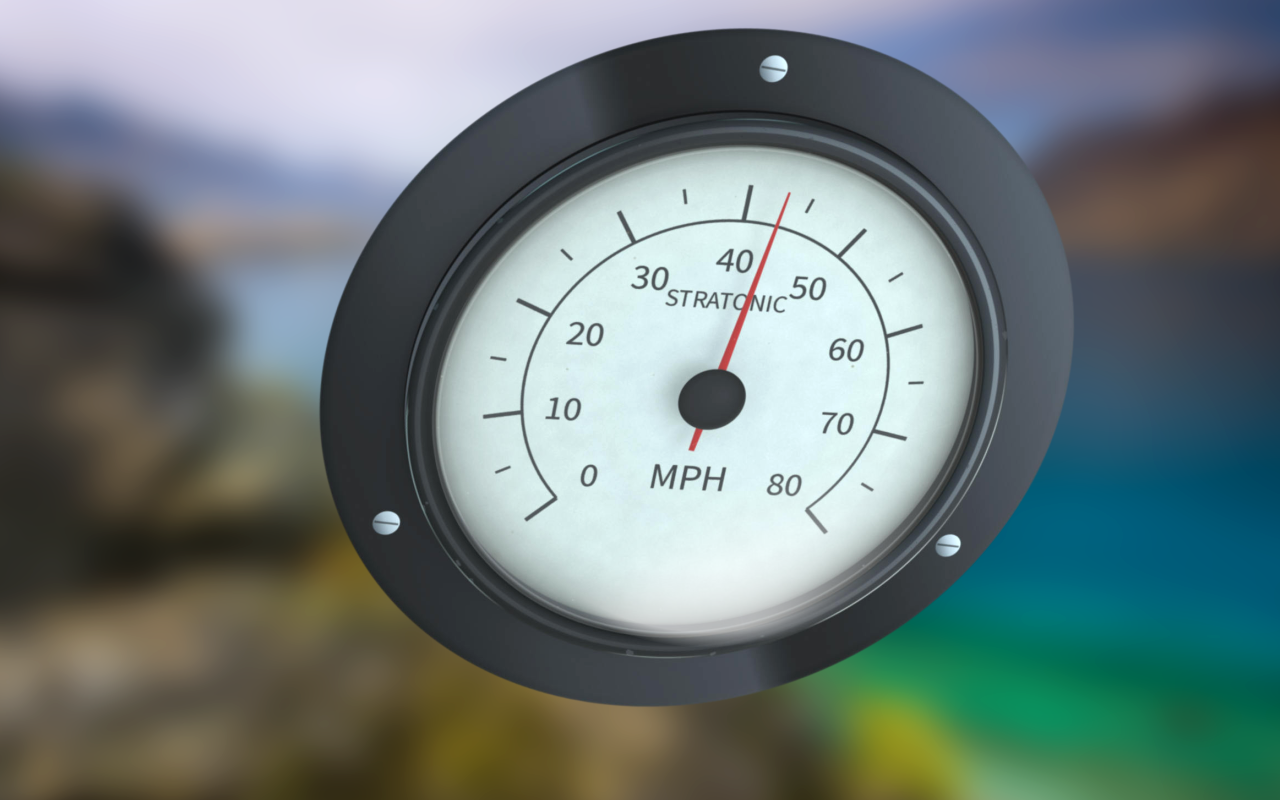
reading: {"value": 42.5, "unit": "mph"}
